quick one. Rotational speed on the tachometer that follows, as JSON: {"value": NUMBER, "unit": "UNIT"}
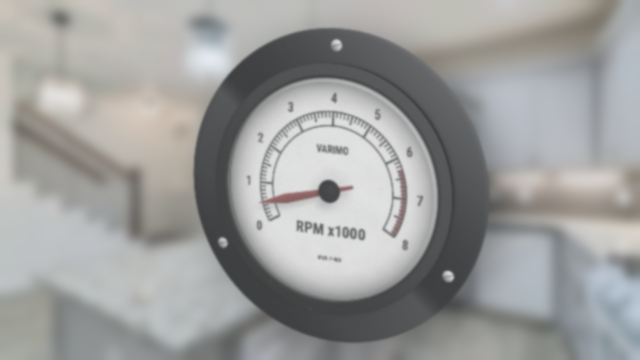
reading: {"value": 500, "unit": "rpm"}
